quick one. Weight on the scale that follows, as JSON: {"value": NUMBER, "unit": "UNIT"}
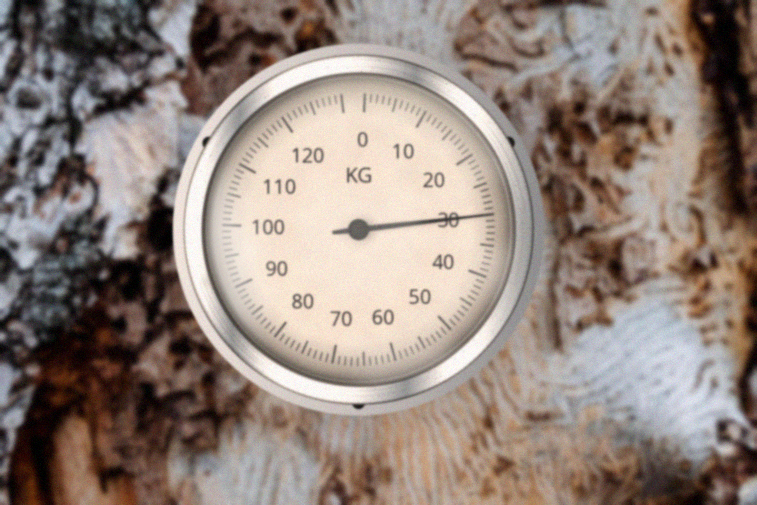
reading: {"value": 30, "unit": "kg"}
